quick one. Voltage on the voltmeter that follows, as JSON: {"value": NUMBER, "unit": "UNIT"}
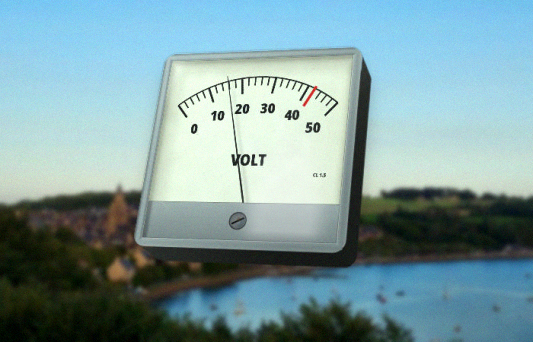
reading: {"value": 16, "unit": "V"}
